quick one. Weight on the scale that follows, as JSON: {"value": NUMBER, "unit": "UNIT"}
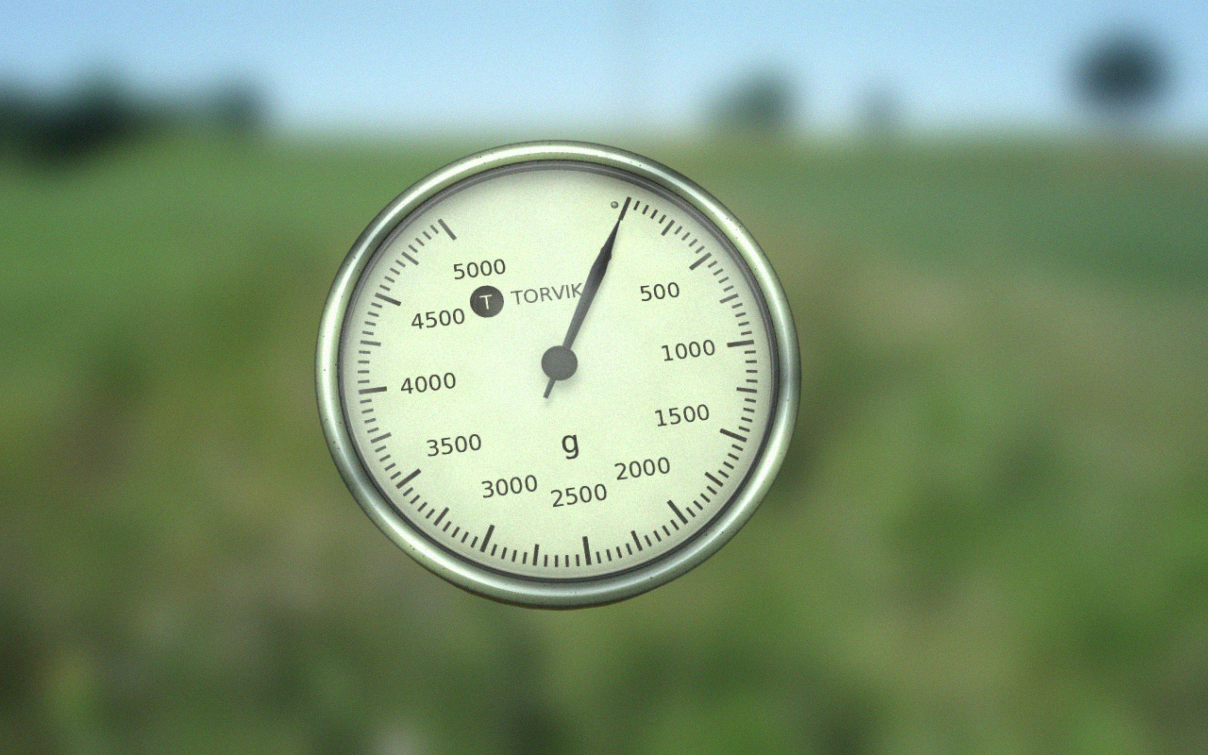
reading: {"value": 0, "unit": "g"}
